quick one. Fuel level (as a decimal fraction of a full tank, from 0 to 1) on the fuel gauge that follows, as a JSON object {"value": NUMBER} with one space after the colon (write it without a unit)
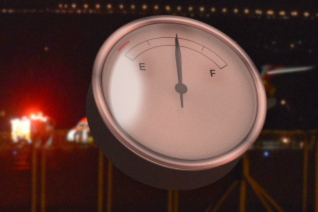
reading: {"value": 0.5}
